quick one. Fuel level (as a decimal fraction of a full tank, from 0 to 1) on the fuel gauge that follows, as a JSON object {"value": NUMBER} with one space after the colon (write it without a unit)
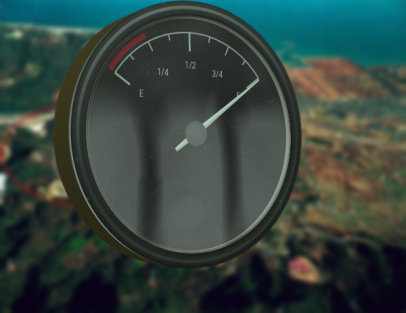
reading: {"value": 1}
